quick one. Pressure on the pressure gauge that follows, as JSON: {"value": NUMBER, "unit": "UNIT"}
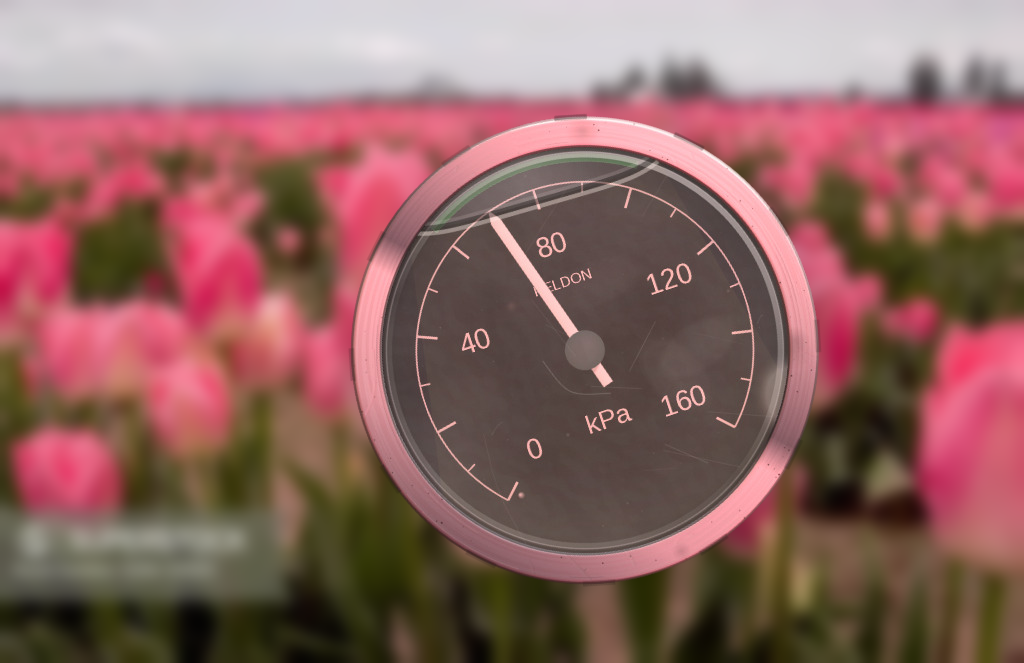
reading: {"value": 70, "unit": "kPa"}
